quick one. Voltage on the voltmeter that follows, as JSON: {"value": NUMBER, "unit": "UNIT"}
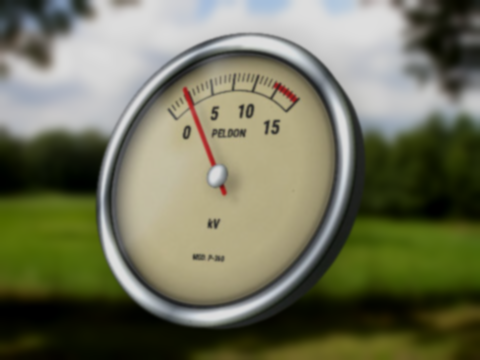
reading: {"value": 2.5, "unit": "kV"}
